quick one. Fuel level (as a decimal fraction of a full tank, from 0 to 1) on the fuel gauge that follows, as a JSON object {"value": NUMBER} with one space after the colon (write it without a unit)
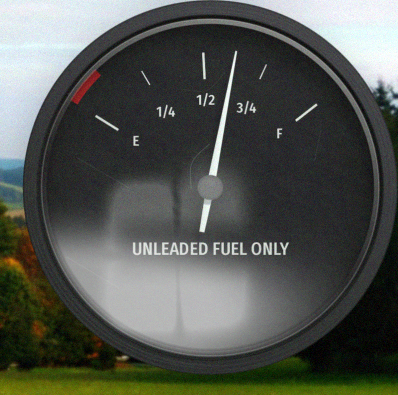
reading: {"value": 0.625}
